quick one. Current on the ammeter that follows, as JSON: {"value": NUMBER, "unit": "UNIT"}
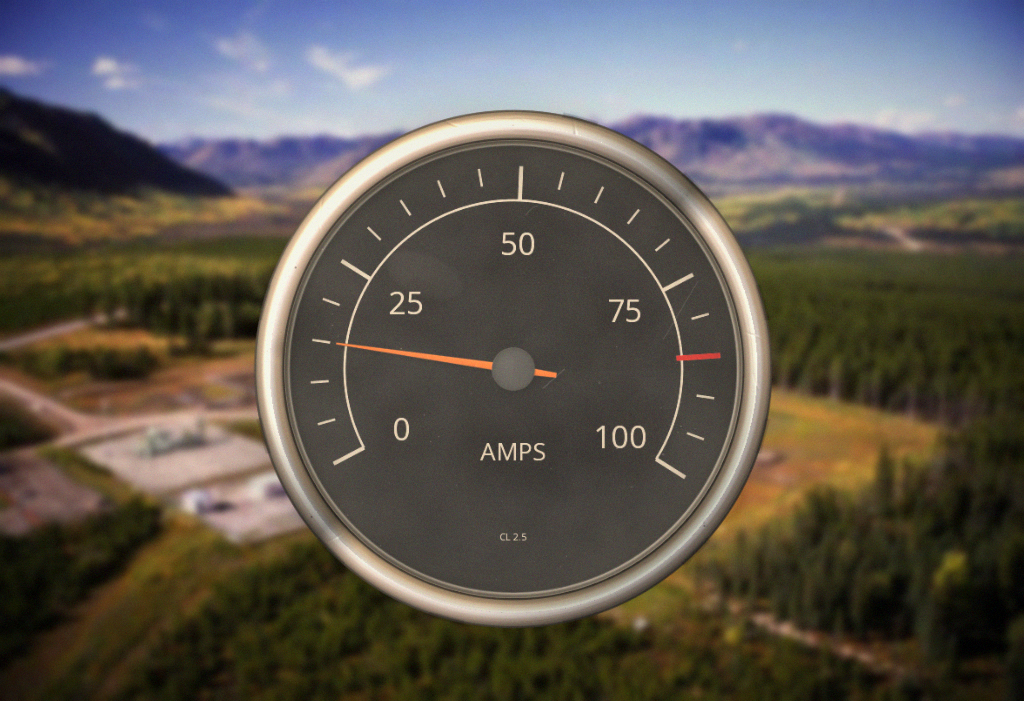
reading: {"value": 15, "unit": "A"}
